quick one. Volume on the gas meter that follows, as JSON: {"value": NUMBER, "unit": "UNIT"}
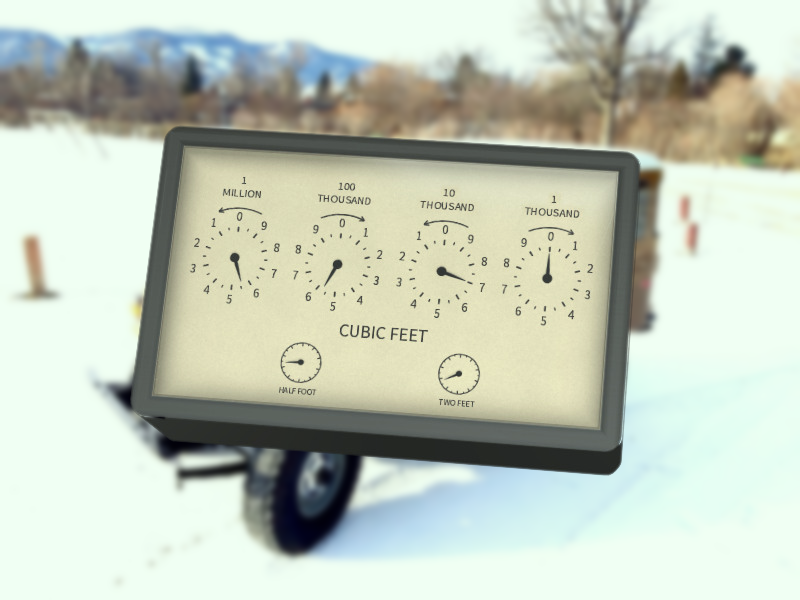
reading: {"value": 557000, "unit": "ft³"}
